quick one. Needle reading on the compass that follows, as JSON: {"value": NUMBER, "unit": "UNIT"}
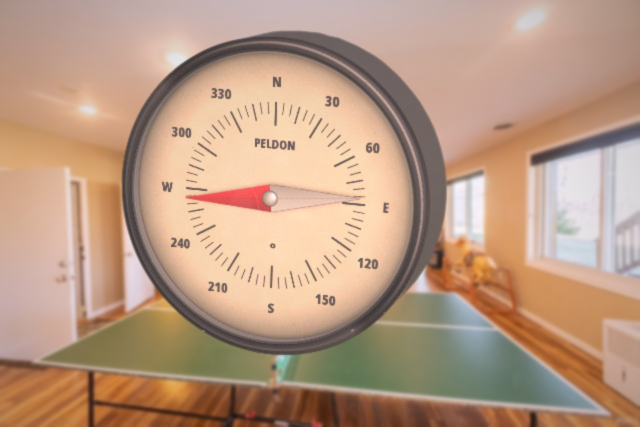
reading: {"value": 265, "unit": "°"}
